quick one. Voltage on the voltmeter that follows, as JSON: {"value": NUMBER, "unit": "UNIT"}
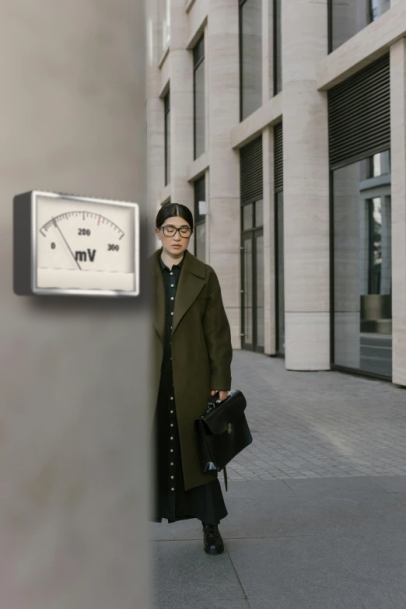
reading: {"value": 100, "unit": "mV"}
